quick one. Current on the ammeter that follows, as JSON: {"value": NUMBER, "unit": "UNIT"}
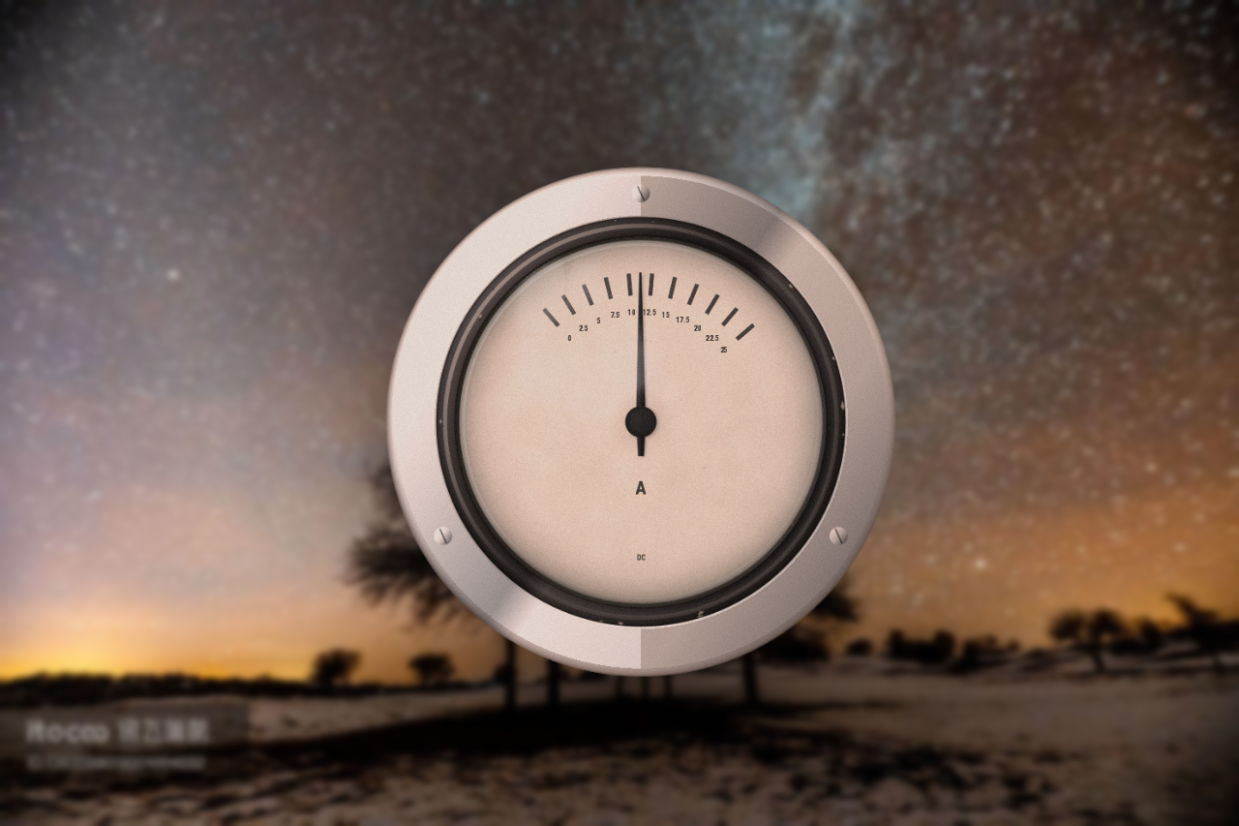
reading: {"value": 11.25, "unit": "A"}
